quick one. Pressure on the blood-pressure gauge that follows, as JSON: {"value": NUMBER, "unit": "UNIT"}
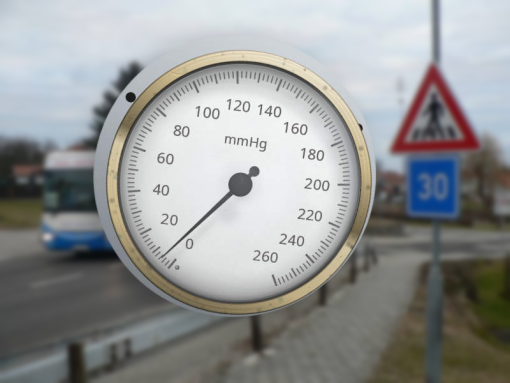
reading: {"value": 6, "unit": "mmHg"}
